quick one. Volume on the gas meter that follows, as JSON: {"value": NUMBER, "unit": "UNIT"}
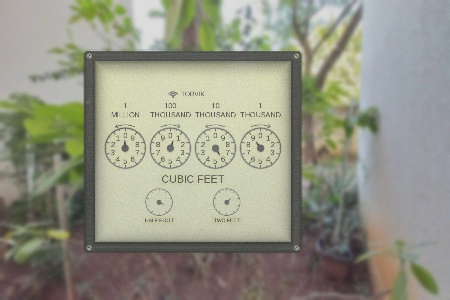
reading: {"value": 5900, "unit": "ft³"}
